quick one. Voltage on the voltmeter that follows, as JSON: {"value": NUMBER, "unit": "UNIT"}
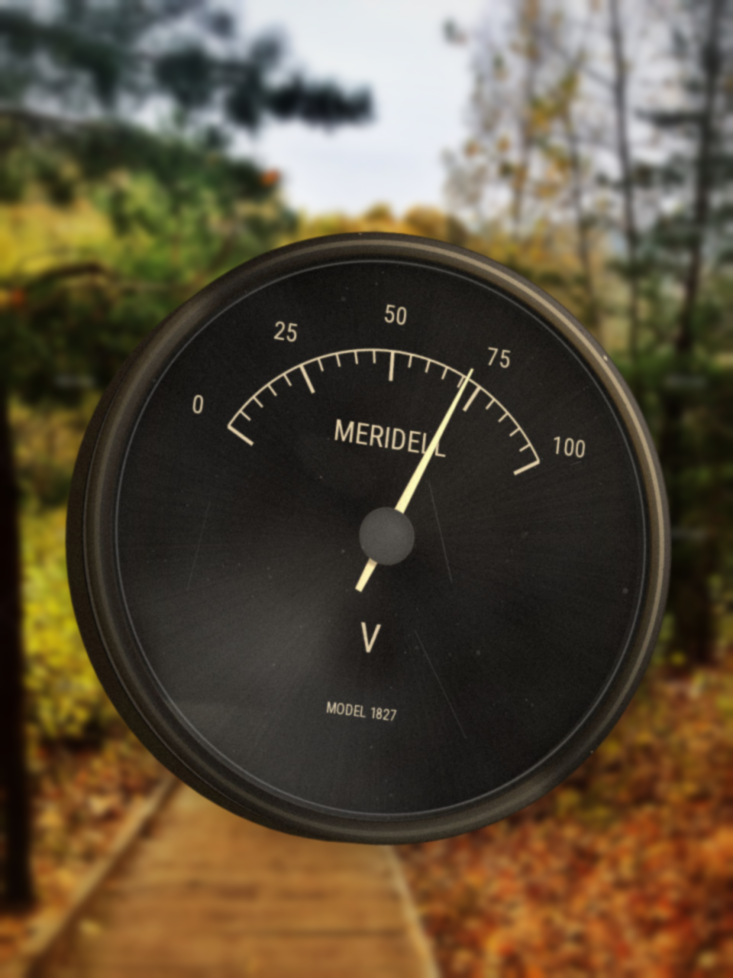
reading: {"value": 70, "unit": "V"}
